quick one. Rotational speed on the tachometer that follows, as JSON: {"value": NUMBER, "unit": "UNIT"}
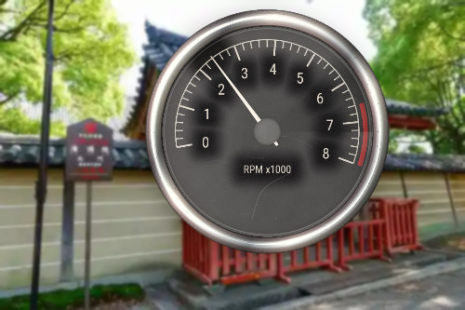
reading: {"value": 2400, "unit": "rpm"}
